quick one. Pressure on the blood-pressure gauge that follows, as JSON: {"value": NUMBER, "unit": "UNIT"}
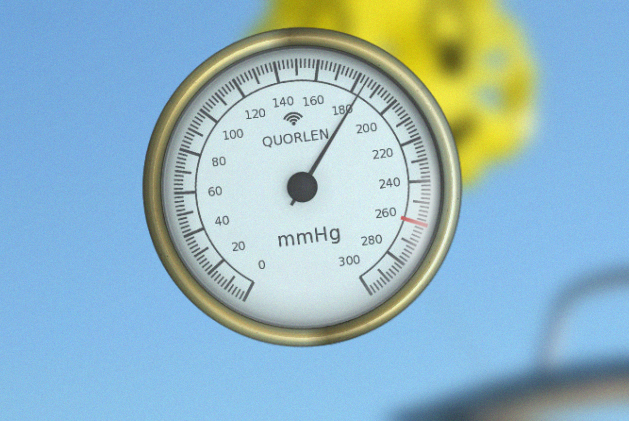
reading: {"value": 184, "unit": "mmHg"}
